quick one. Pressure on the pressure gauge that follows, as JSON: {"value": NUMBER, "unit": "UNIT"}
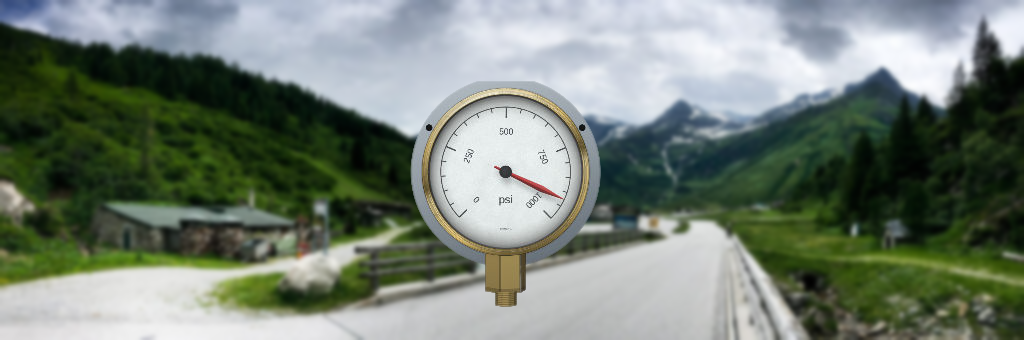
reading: {"value": 925, "unit": "psi"}
